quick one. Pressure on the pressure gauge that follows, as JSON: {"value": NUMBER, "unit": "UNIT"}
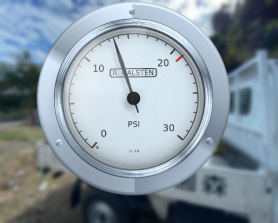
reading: {"value": 13.5, "unit": "psi"}
